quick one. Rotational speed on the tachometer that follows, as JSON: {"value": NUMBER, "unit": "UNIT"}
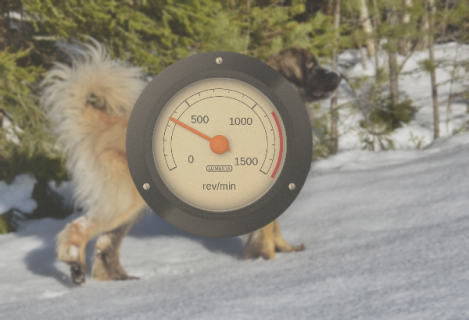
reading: {"value": 350, "unit": "rpm"}
